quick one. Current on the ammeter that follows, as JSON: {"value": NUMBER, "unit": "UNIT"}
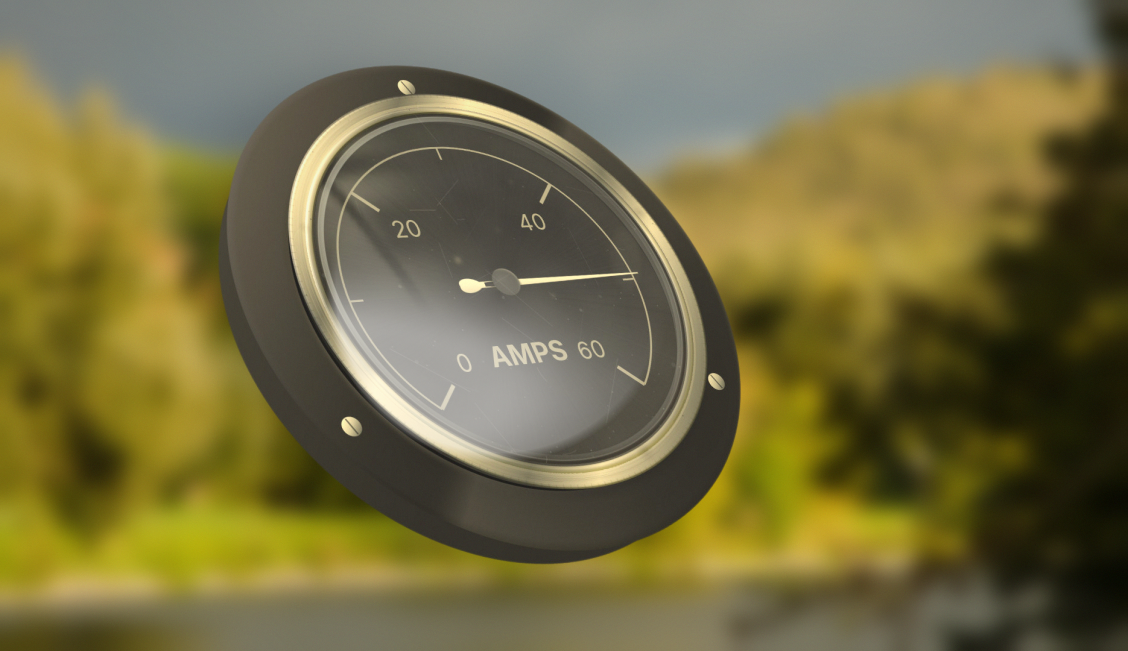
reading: {"value": 50, "unit": "A"}
